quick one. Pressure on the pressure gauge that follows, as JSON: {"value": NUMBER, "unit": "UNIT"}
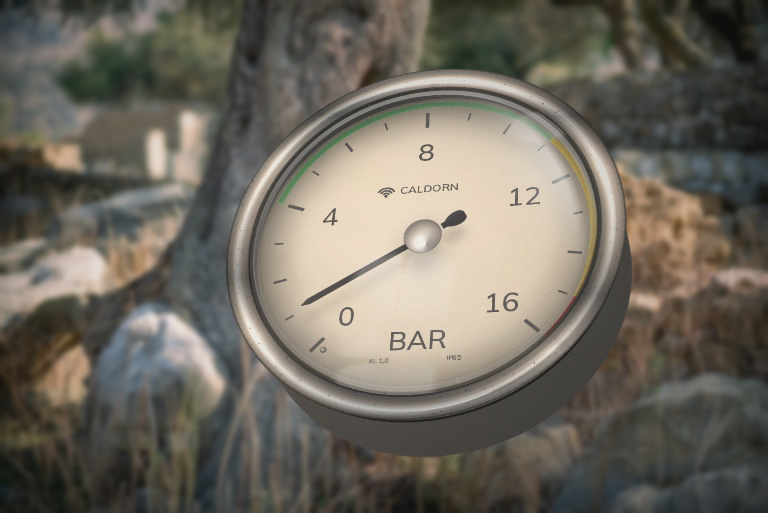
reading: {"value": 1, "unit": "bar"}
